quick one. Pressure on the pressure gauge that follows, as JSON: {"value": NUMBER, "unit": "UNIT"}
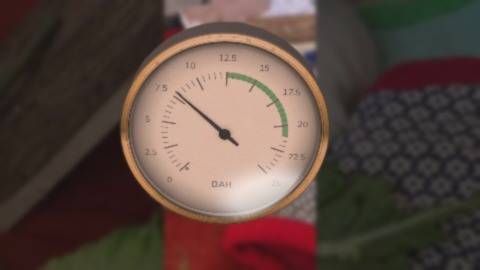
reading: {"value": 8, "unit": "bar"}
